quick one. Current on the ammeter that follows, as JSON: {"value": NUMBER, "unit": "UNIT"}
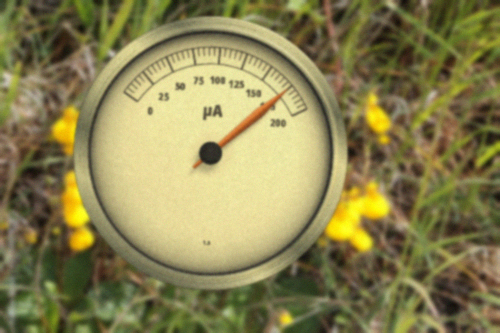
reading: {"value": 175, "unit": "µA"}
